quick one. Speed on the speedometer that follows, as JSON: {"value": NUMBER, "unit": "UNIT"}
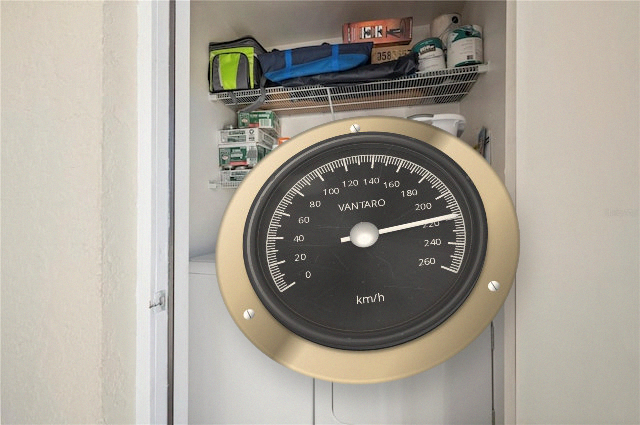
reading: {"value": 220, "unit": "km/h"}
